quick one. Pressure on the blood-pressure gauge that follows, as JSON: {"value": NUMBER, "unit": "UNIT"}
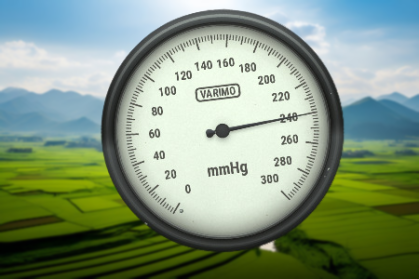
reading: {"value": 240, "unit": "mmHg"}
